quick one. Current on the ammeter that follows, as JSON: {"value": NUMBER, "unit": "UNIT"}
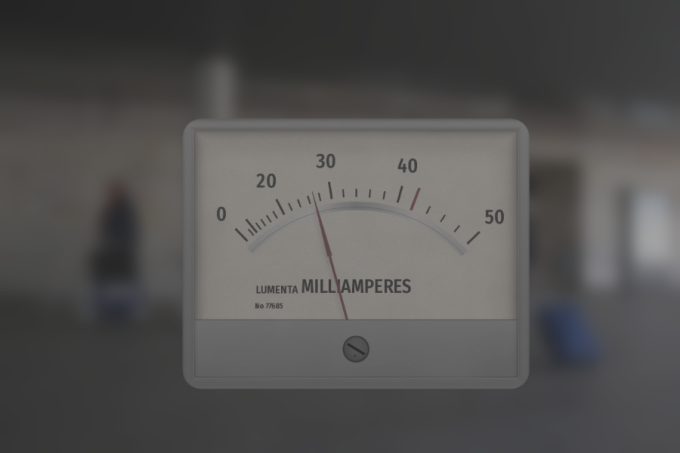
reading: {"value": 27, "unit": "mA"}
